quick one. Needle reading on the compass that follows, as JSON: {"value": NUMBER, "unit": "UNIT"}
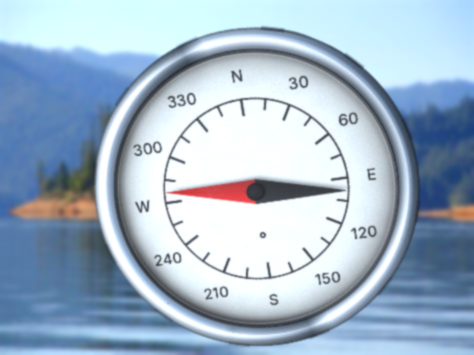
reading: {"value": 277.5, "unit": "°"}
